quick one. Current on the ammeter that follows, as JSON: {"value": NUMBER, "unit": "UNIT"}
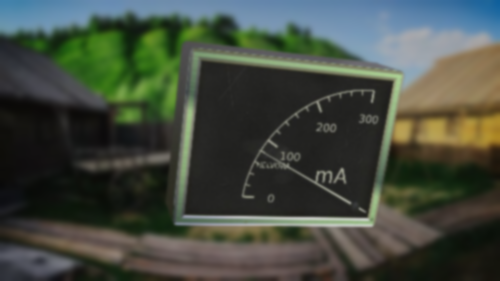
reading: {"value": 80, "unit": "mA"}
